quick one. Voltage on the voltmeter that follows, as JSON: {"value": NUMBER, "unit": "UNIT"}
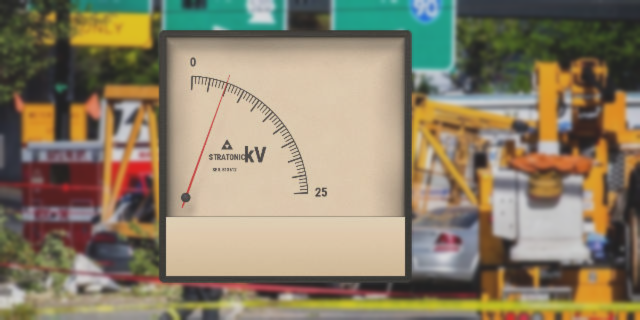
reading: {"value": 5, "unit": "kV"}
